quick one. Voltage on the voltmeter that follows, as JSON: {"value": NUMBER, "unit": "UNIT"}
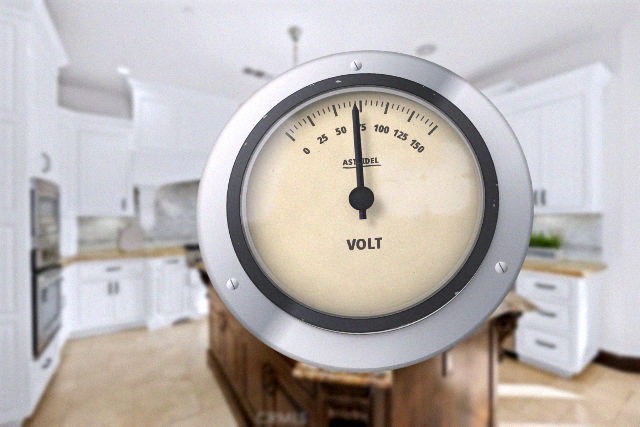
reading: {"value": 70, "unit": "V"}
